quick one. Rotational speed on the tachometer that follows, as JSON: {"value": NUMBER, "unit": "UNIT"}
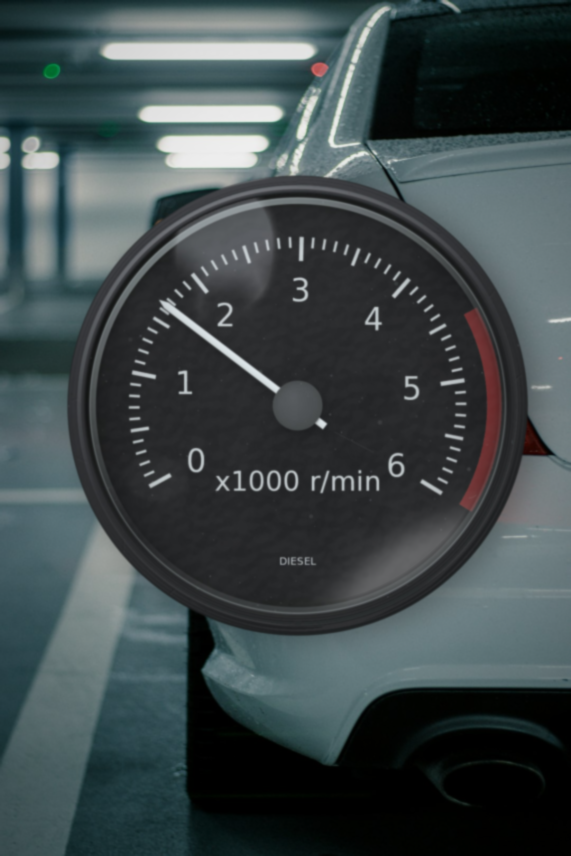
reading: {"value": 1650, "unit": "rpm"}
